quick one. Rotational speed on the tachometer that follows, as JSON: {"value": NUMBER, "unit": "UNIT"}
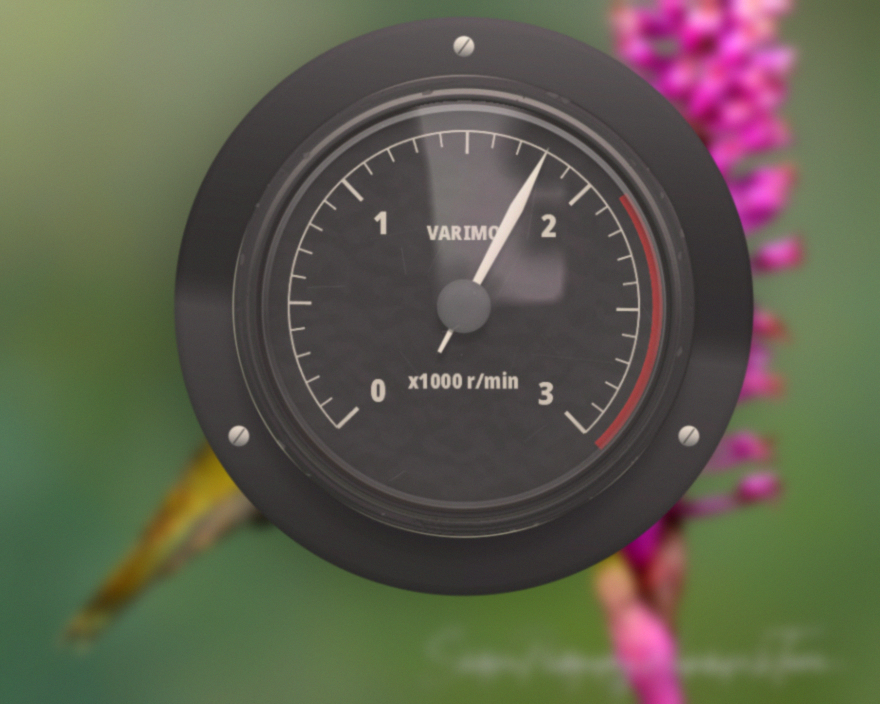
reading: {"value": 1800, "unit": "rpm"}
